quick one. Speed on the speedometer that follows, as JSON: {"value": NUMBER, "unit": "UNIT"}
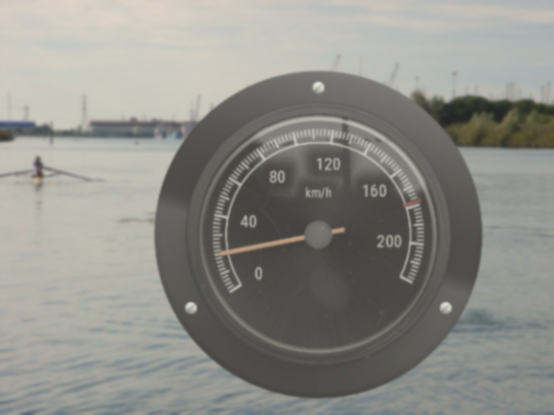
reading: {"value": 20, "unit": "km/h"}
